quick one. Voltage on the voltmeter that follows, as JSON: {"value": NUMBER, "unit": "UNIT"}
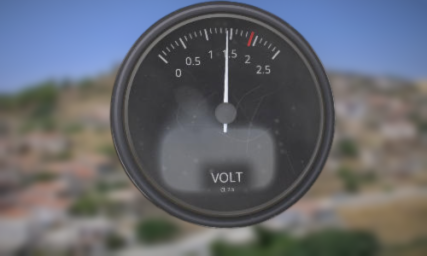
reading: {"value": 1.4, "unit": "V"}
